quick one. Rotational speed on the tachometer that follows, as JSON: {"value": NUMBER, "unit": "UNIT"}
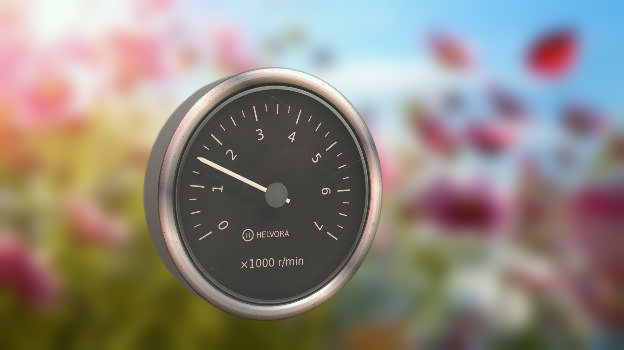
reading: {"value": 1500, "unit": "rpm"}
